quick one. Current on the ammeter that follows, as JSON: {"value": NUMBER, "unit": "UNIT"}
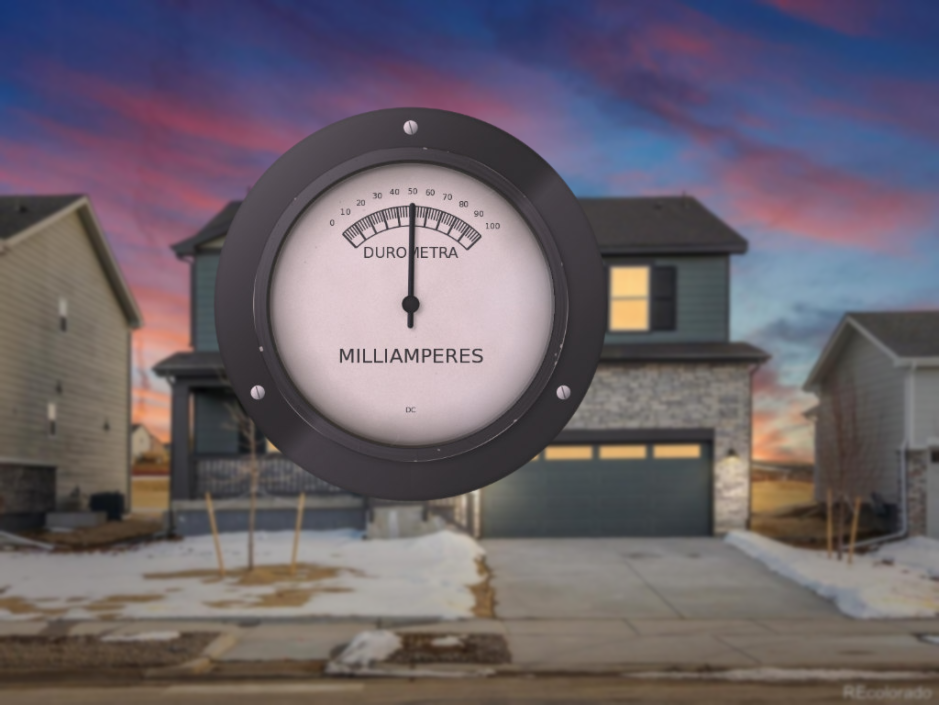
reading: {"value": 50, "unit": "mA"}
